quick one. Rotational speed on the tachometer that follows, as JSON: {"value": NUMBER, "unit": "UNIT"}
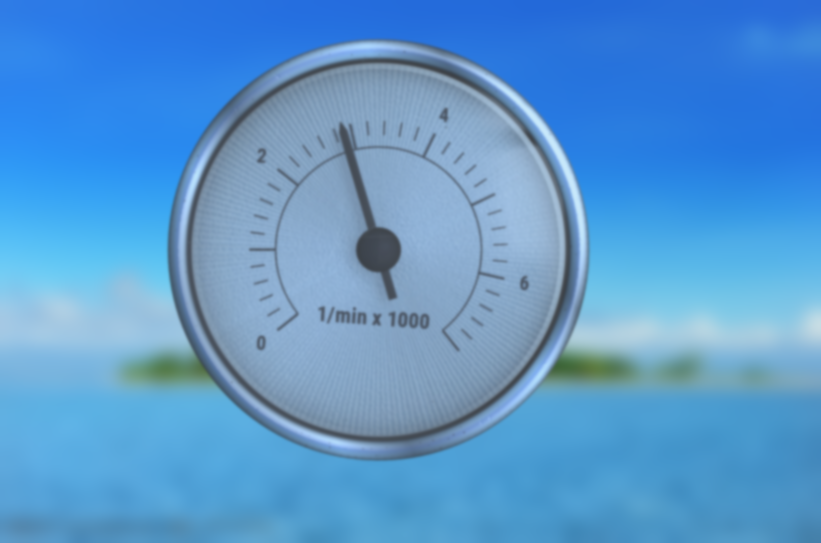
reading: {"value": 2900, "unit": "rpm"}
